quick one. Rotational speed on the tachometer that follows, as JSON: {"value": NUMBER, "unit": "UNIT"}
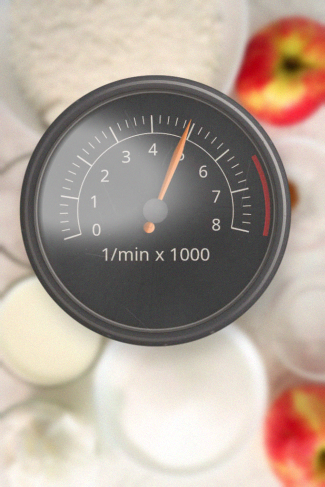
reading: {"value": 4900, "unit": "rpm"}
